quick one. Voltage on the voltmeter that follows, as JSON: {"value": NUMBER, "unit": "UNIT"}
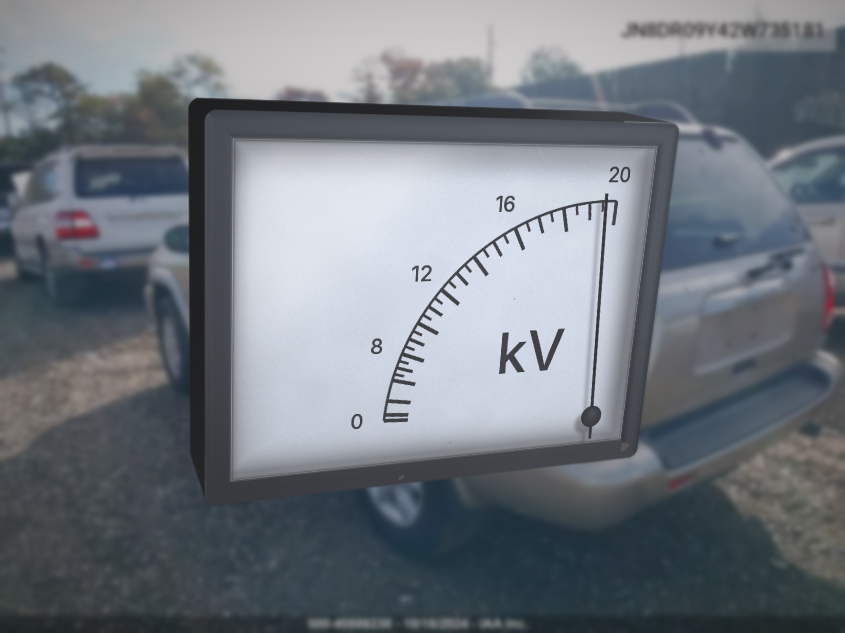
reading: {"value": 19.5, "unit": "kV"}
